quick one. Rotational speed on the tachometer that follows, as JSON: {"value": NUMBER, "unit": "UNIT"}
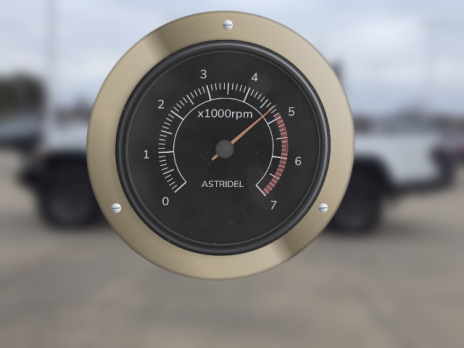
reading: {"value": 4700, "unit": "rpm"}
